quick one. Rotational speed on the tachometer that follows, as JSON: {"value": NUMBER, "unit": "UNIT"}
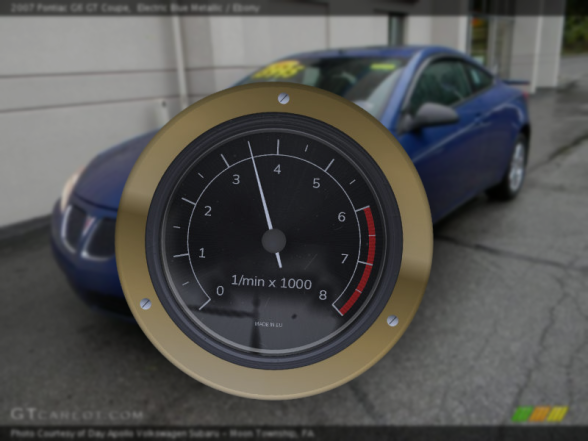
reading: {"value": 3500, "unit": "rpm"}
